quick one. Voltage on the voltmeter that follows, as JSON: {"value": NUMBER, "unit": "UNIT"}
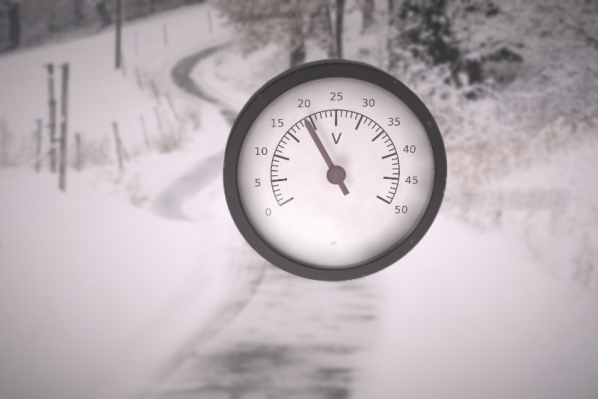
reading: {"value": 19, "unit": "V"}
